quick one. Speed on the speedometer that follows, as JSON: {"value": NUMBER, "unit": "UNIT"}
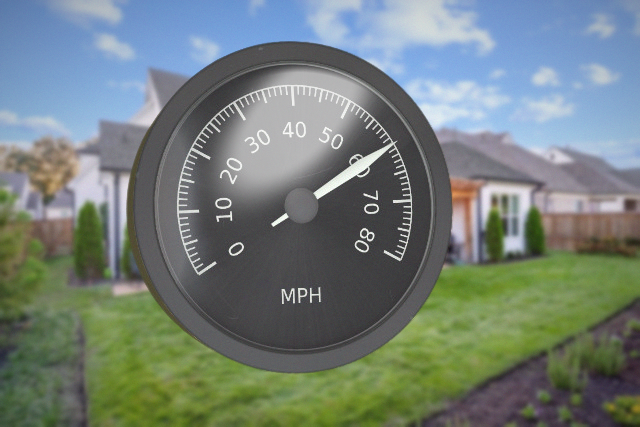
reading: {"value": 60, "unit": "mph"}
